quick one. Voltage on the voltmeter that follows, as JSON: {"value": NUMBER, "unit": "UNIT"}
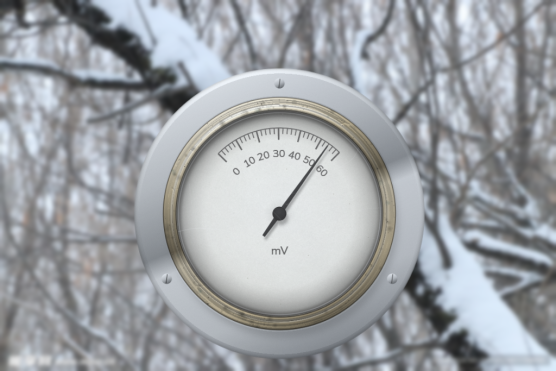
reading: {"value": 54, "unit": "mV"}
